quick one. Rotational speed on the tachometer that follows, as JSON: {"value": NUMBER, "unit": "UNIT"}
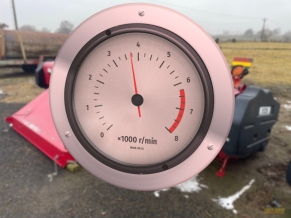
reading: {"value": 3750, "unit": "rpm"}
